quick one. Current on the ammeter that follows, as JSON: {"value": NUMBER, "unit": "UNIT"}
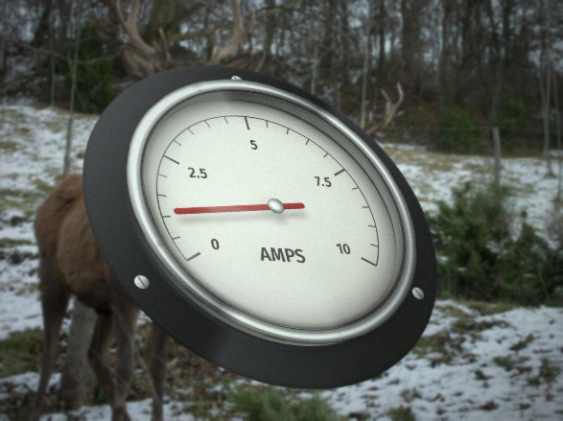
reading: {"value": 1, "unit": "A"}
